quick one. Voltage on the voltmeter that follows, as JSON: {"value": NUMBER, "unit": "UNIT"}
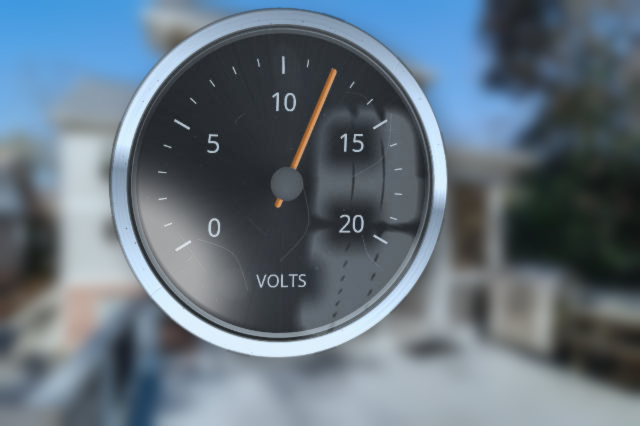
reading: {"value": 12, "unit": "V"}
